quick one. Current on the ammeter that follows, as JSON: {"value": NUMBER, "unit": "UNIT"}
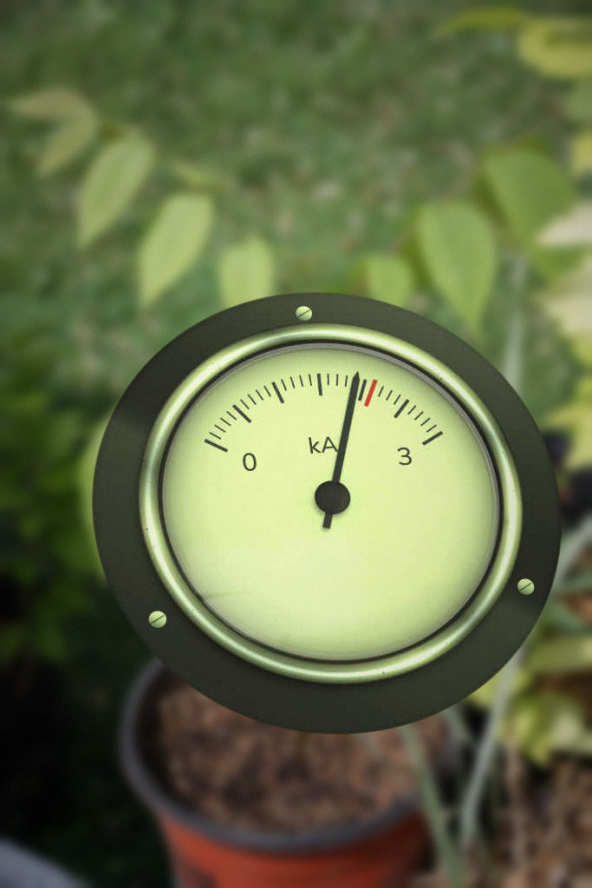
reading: {"value": 1.9, "unit": "kA"}
